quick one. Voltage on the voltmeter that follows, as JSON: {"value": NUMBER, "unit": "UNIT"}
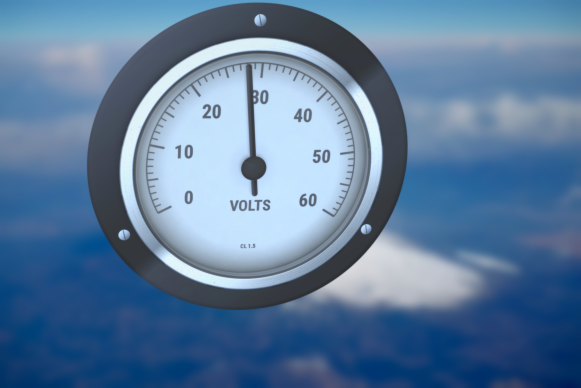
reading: {"value": 28, "unit": "V"}
